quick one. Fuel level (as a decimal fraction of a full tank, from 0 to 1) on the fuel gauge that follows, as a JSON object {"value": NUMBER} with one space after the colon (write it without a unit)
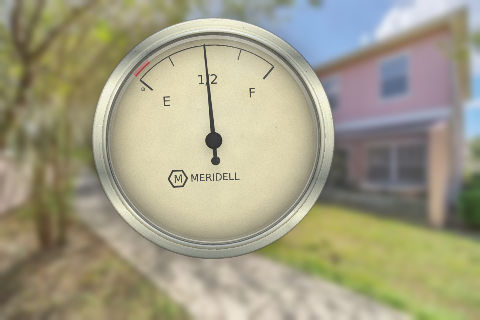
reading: {"value": 0.5}
